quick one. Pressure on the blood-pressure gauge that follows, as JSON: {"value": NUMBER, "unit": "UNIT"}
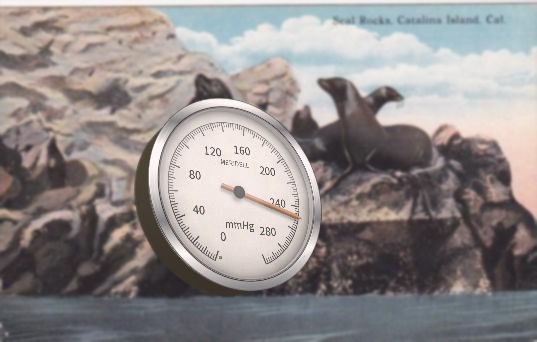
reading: {"value": 250, "unit": "mmHg"}
